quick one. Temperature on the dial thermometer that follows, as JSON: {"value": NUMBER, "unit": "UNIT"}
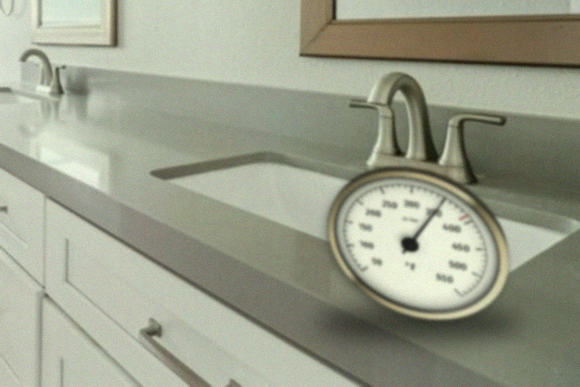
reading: {"value": 350, "unit": "°F"}
